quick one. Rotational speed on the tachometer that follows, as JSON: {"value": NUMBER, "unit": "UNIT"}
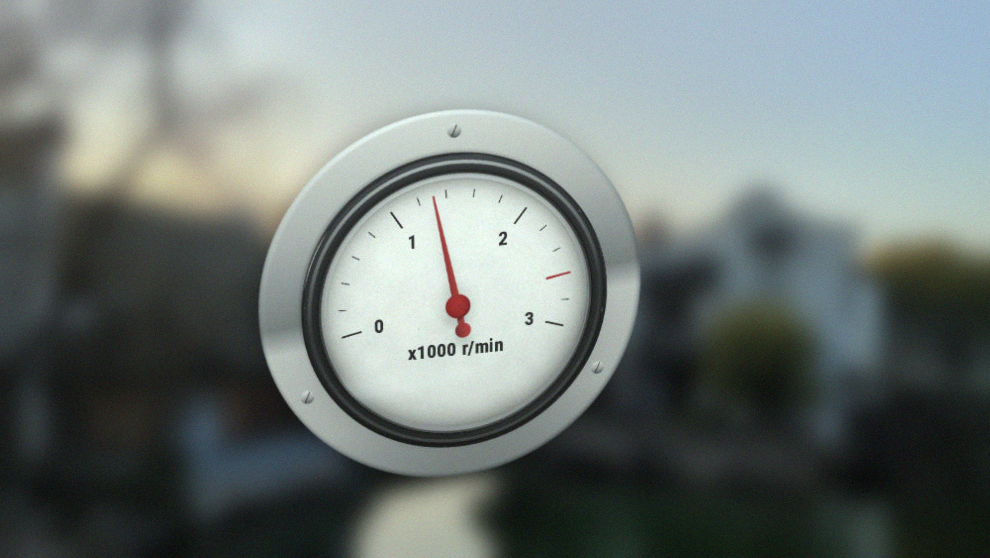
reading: {"value": 1300, "unit": "rpm"}
